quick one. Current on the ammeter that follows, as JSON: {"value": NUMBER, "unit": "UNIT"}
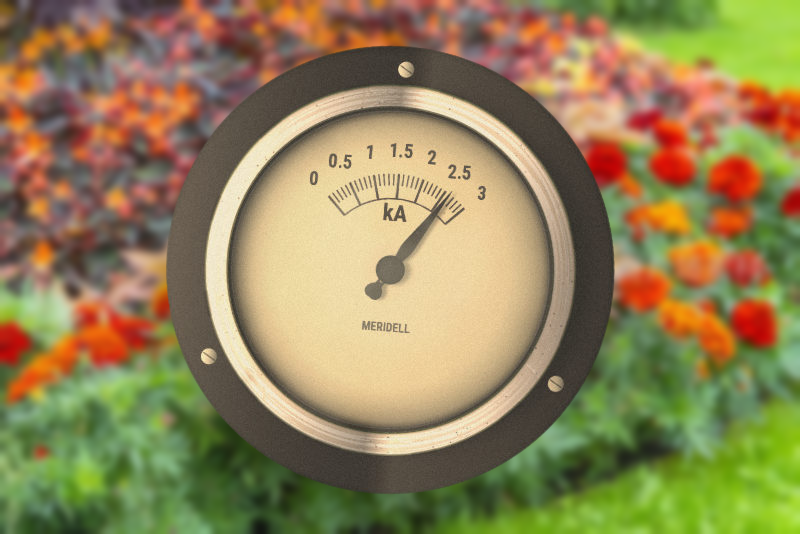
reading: {"value": 2.6, "unit": "kA"}
